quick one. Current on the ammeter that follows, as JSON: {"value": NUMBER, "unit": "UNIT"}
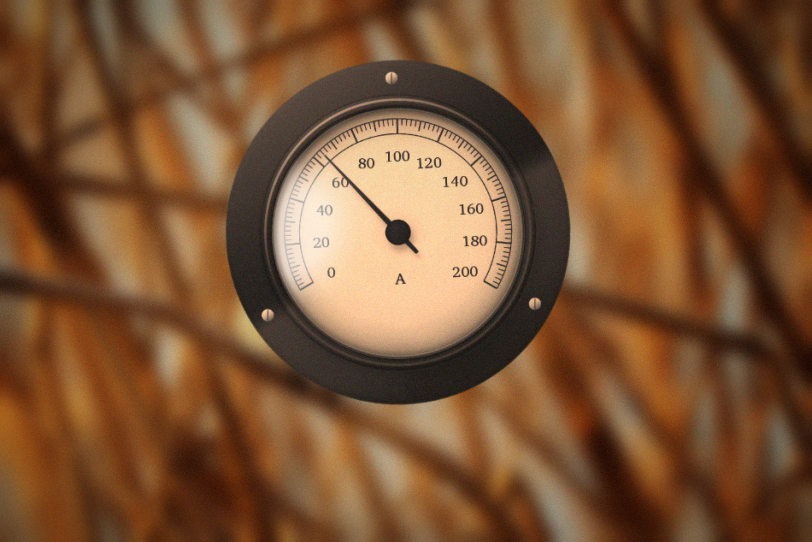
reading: {"value": 64, "unit": "A"}
